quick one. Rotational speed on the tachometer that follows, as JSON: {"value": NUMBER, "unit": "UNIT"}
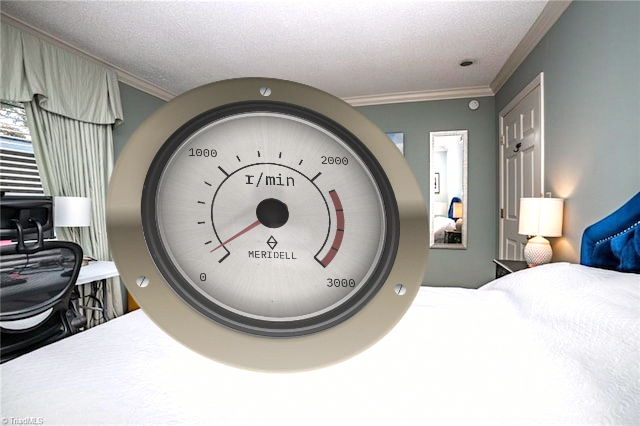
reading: {"value": 100, "unit": "rpm"}
